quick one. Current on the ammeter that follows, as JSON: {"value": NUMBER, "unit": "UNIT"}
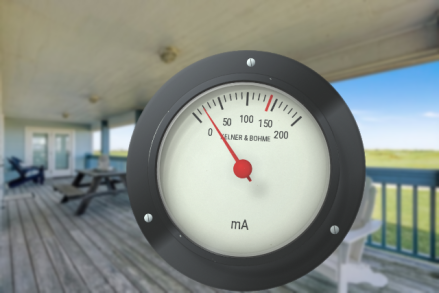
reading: {"value": 20, "unit": "mA"}
